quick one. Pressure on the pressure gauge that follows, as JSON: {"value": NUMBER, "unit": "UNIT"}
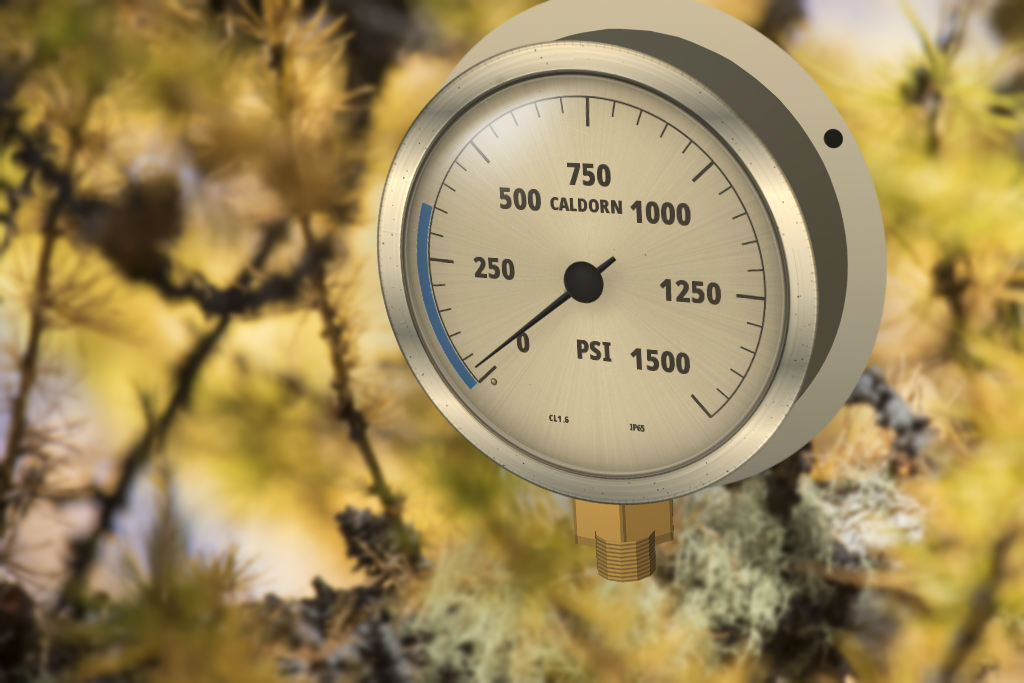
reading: {"value": 25, "unit": "psi"}
